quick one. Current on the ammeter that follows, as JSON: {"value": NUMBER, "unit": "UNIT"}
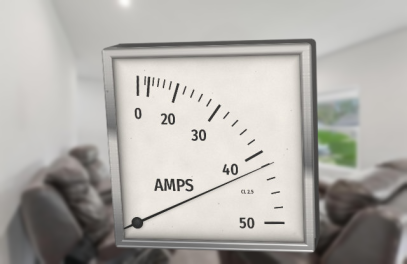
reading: {"value": 42, "unit": "A"}
